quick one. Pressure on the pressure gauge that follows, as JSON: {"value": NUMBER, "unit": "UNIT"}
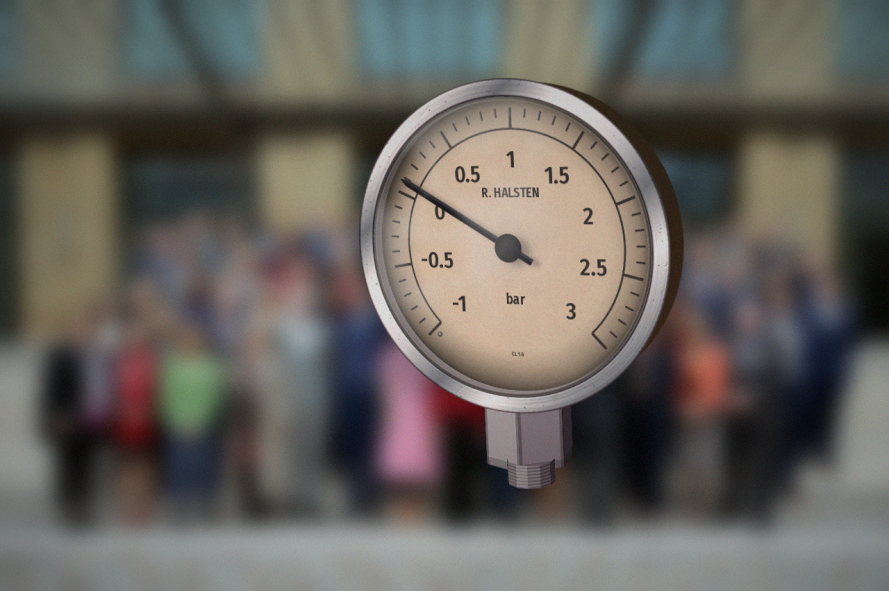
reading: {"value": 0.1, "unit": "bar"}
